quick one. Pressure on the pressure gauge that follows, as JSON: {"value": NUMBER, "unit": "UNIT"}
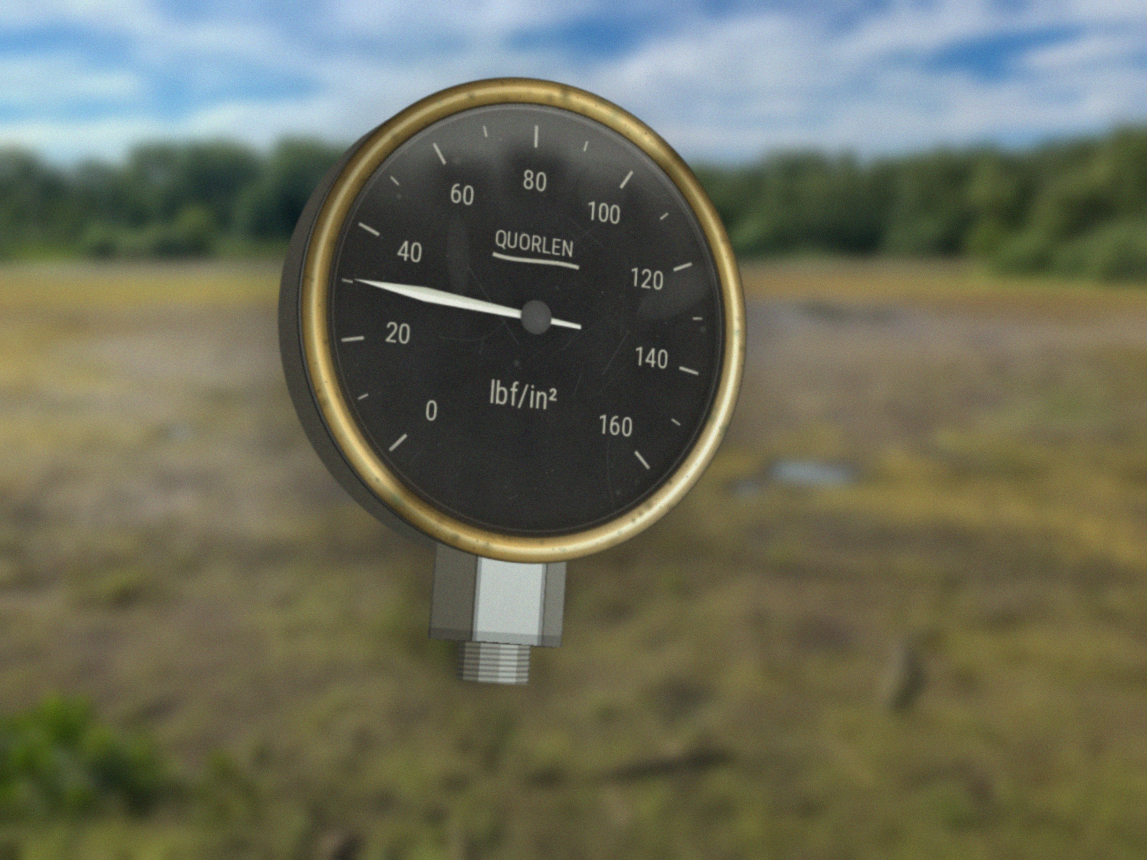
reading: {"value": 30, "unit": "psi"}
